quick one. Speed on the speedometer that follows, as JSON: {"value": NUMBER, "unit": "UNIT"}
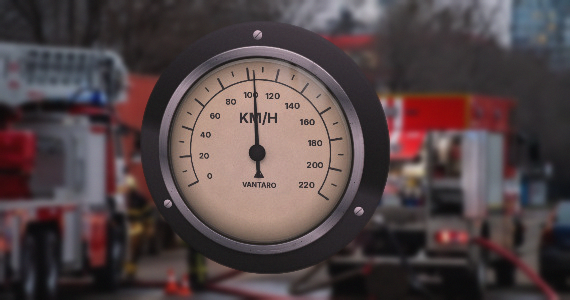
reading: {"value": 105, "unit": "km/h"}
